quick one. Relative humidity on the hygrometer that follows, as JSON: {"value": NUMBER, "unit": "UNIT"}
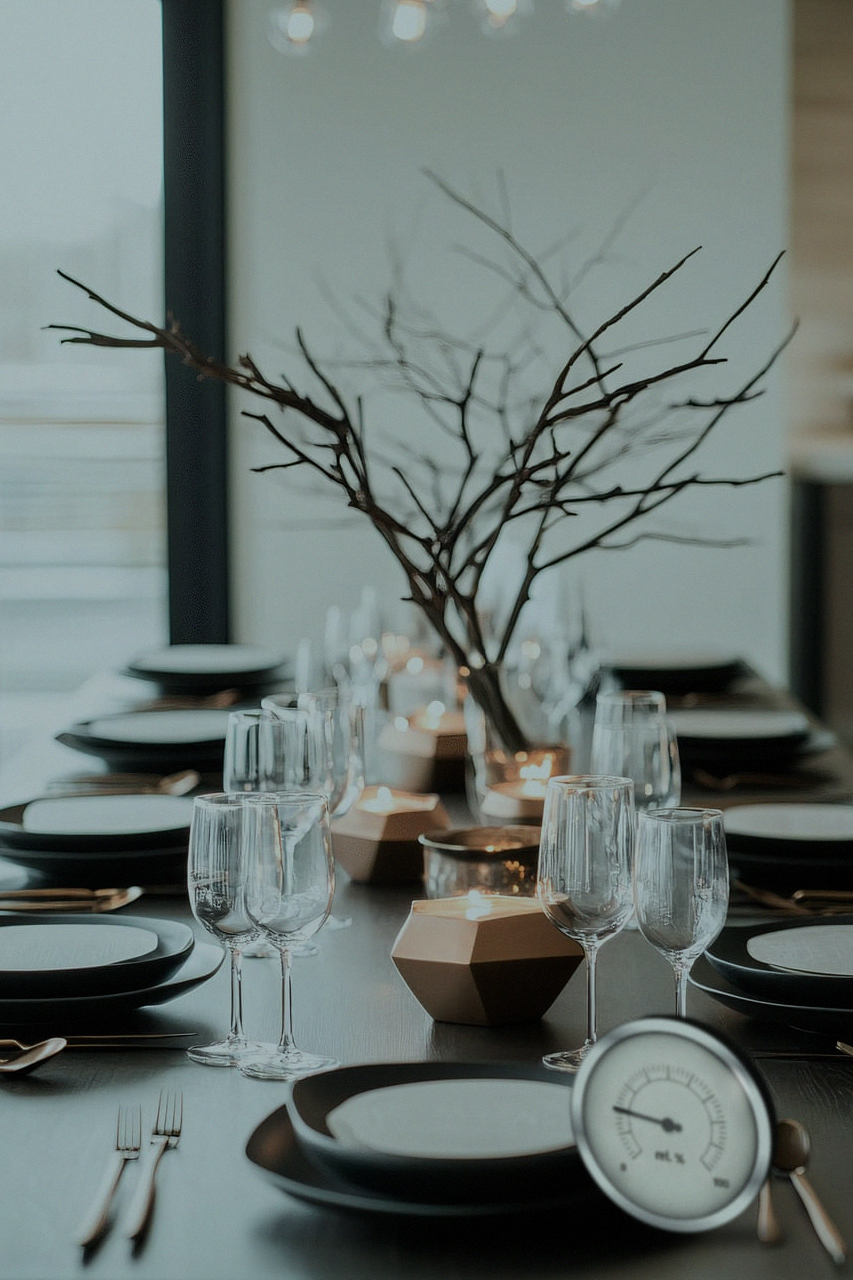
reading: {"value": 20, "unit": "%"}
